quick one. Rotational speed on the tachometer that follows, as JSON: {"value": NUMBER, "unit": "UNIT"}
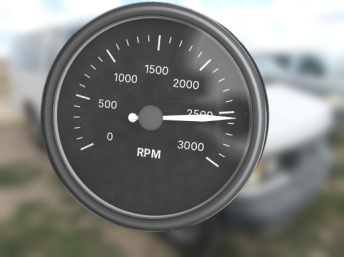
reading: {"value": 2550, "unit": "rpm"}
